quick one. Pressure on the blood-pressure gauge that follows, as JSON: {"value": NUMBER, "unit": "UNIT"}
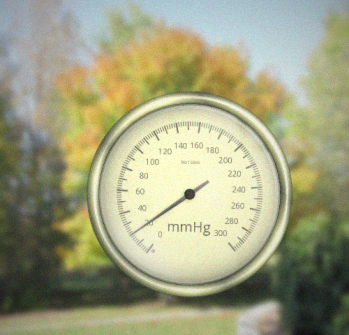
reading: {"value": 20, "unit": "mmHg"}
